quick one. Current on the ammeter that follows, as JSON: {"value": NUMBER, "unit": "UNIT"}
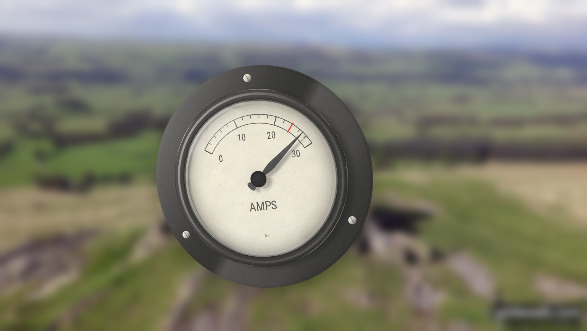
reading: {"value": 27, "unit": "A"}
